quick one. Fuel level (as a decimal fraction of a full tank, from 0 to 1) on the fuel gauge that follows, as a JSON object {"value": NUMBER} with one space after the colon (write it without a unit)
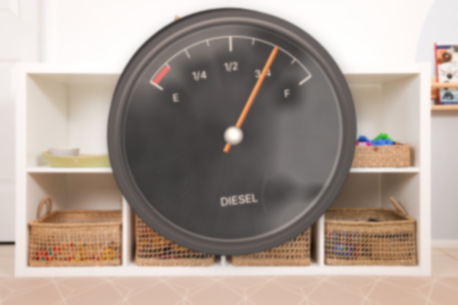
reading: {"value": 0.75}
